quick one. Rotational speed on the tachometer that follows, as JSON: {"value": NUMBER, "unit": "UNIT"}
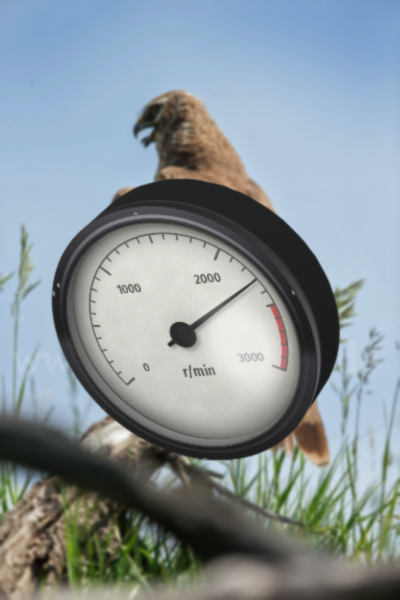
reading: {"value": 2300, "unit": "rpm"}
